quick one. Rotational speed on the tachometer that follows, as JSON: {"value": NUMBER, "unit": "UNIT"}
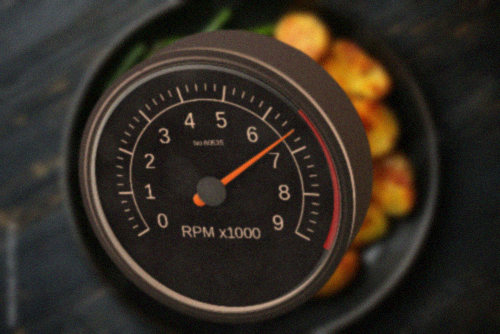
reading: {"value": 6600, "unit": "rpm"}
